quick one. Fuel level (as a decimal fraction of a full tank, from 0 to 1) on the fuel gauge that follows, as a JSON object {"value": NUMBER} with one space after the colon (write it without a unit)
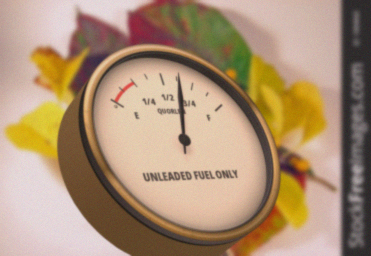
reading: {"value": 0.625}
